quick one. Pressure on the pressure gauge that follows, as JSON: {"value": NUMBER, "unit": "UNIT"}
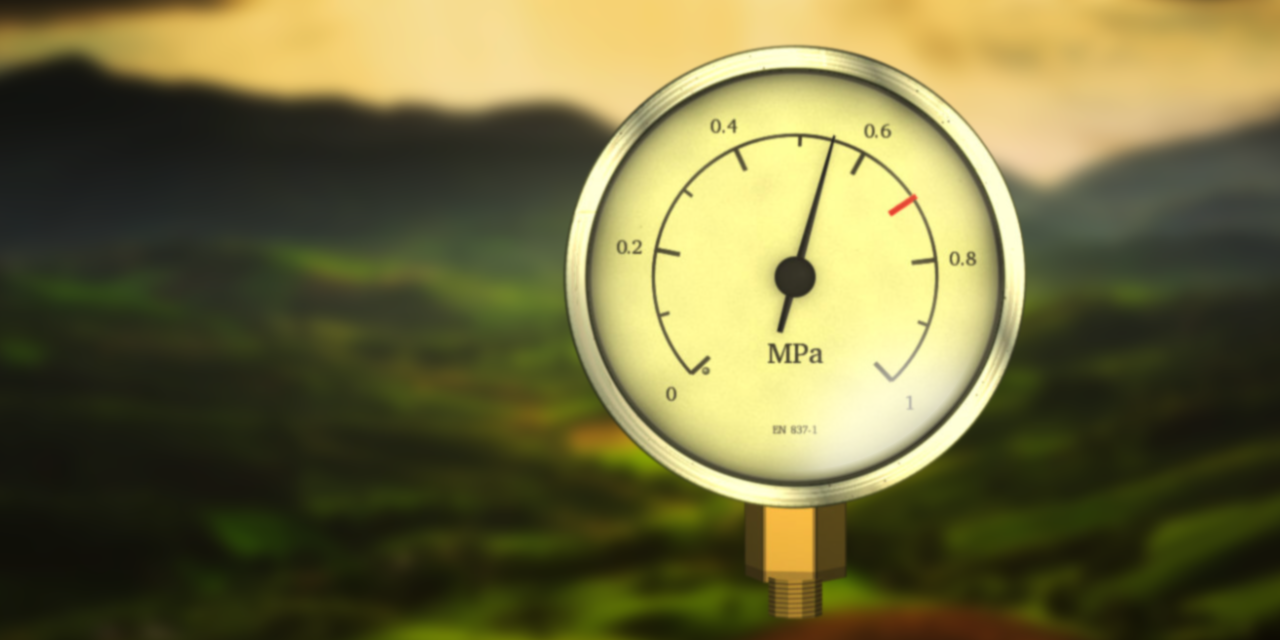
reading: {"value": 0.55, "unit": "MPa"}
